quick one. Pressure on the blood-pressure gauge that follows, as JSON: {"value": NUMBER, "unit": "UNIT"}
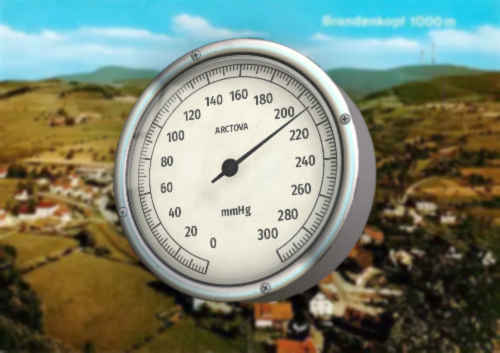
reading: {"value": 210, "unit": "mmHg"}
